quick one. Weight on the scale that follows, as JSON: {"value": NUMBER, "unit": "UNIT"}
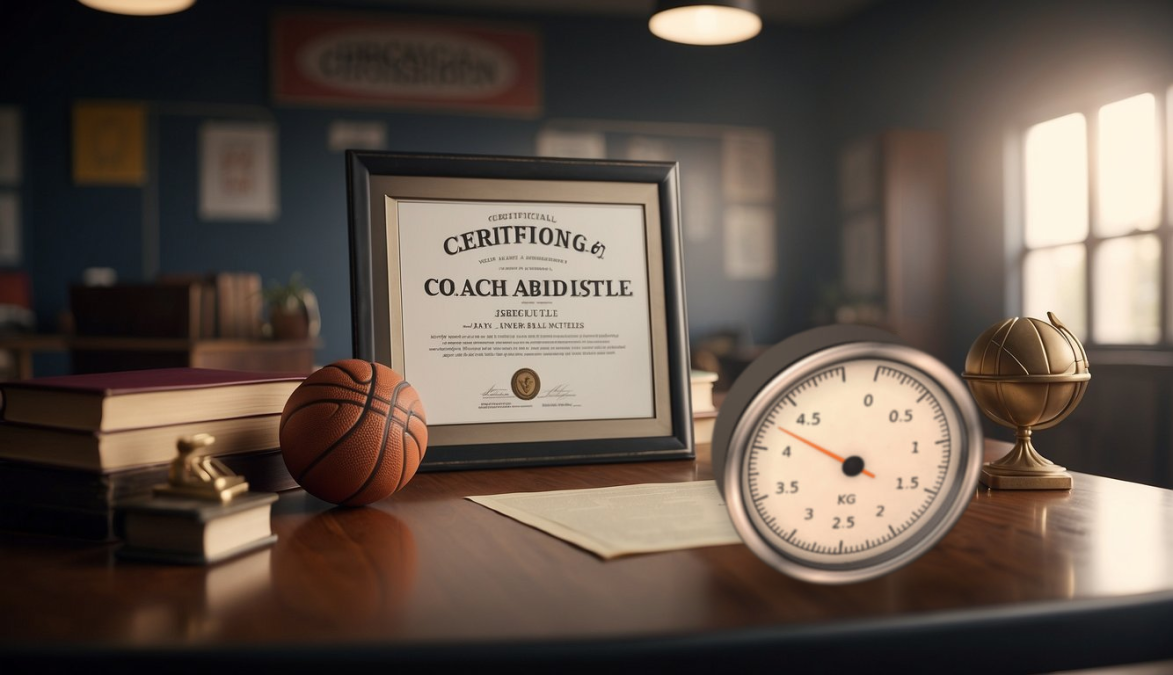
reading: {"value": 4.25, "unit": "kg"}
